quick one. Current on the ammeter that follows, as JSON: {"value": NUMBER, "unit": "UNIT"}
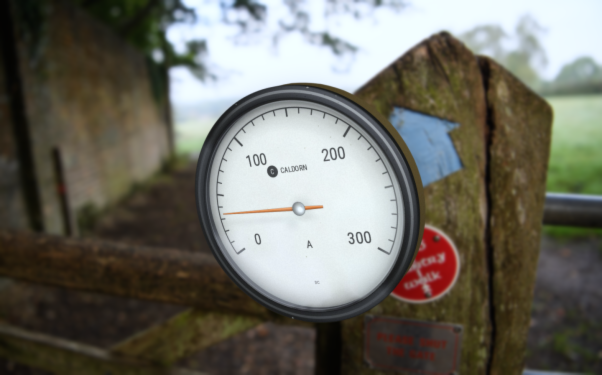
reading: {"value": 35, "unit": "A"}
